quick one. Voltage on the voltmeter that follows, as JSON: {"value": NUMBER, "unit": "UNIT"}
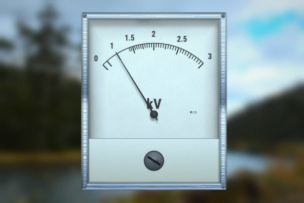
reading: {"value": 1, "unit": "kV"}
